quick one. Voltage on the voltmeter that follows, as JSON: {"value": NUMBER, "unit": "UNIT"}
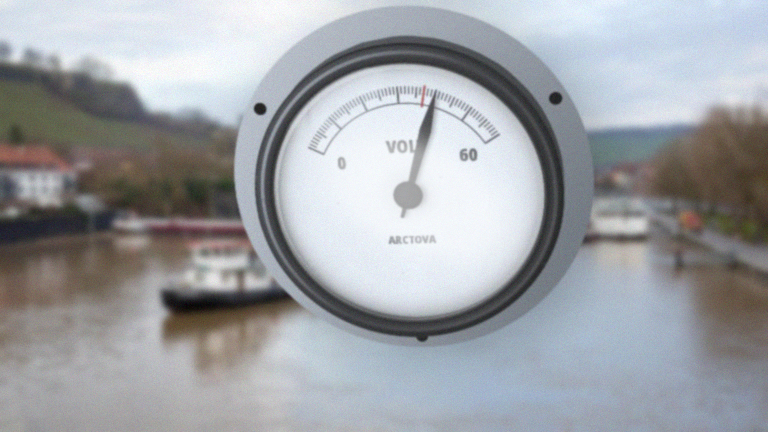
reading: {"value": 40, "unit": "V"}
